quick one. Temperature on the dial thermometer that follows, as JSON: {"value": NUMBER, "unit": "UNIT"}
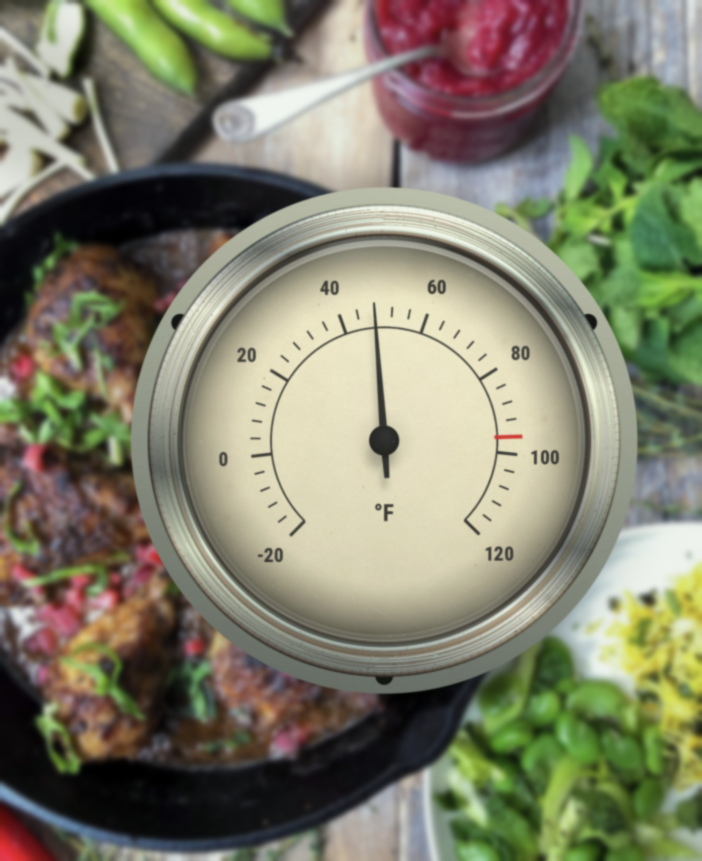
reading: {"value": 48, "unit": "°F"}
